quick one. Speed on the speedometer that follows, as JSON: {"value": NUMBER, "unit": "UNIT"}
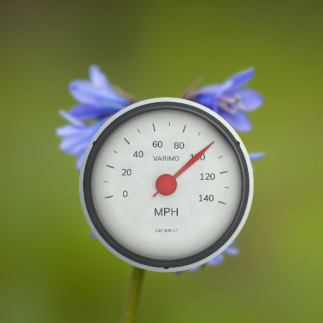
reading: {"value": 100, "unit": "mph"}
